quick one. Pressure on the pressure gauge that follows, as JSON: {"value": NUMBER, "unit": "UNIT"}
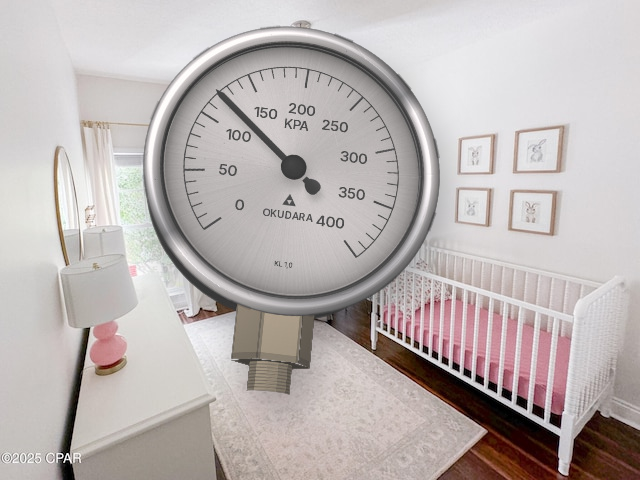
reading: {"value": 120, "unit": "kPa"}
